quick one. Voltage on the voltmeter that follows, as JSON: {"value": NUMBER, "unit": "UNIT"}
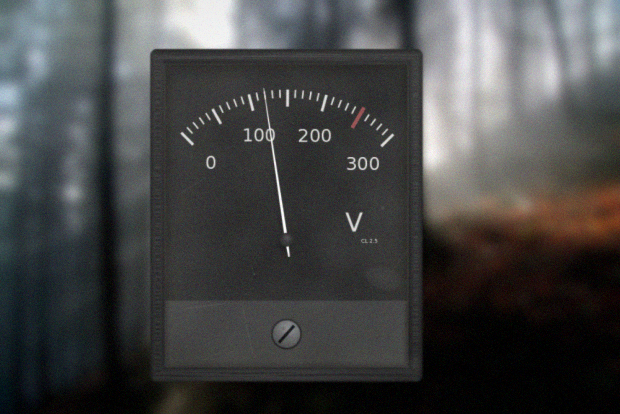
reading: {"value": 120, "unit": "V"}
